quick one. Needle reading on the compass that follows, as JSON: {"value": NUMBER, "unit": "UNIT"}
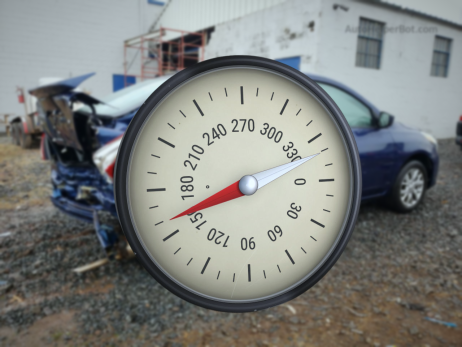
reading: {"value": 160, "unit": "°"}
